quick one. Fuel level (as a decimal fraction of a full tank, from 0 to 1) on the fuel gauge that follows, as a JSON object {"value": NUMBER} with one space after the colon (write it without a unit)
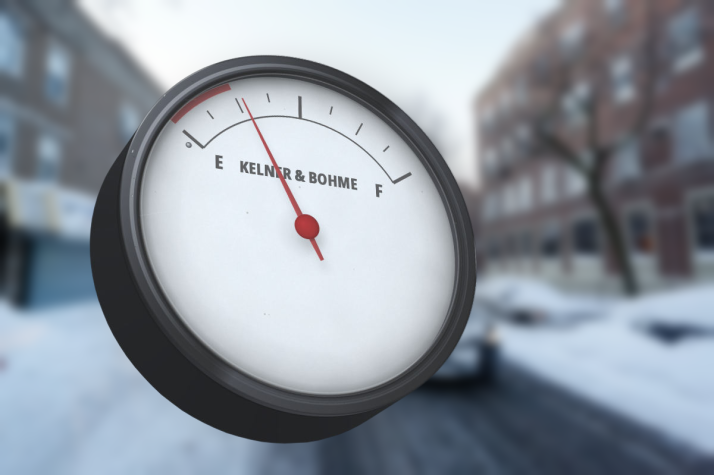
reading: {"value": 0.25}
